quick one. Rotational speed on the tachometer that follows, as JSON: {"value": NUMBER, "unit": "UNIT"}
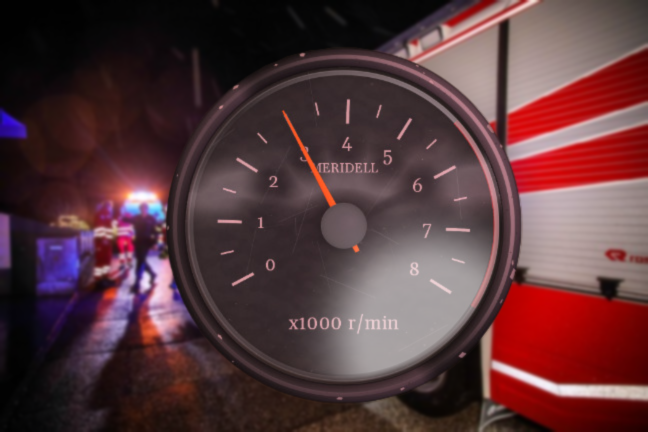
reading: {"value": 3000, "unit": "rpm"}
